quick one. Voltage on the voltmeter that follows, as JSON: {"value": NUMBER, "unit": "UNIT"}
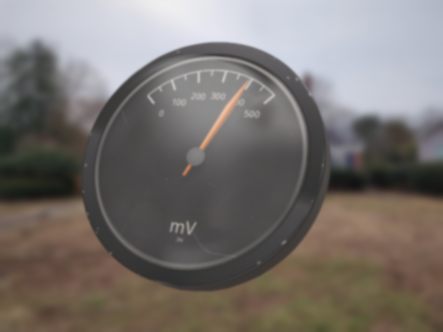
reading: {"value": 400, "unit": "mV"}
